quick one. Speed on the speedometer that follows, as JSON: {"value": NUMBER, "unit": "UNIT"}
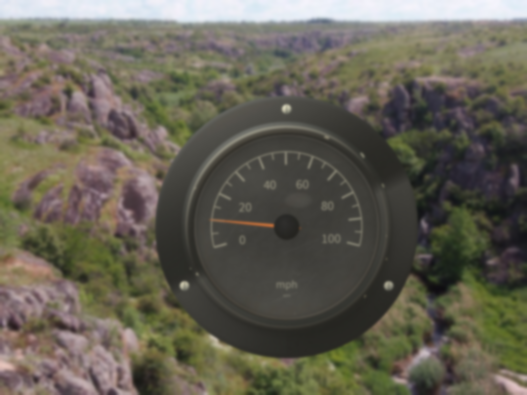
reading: {"value": 10, "unit": "mph"}
